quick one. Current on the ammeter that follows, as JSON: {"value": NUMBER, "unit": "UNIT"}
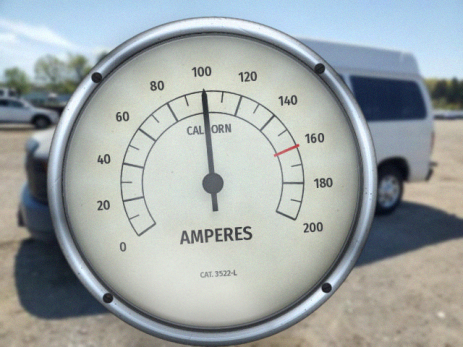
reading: {"value": 100, "unit": "A"}
